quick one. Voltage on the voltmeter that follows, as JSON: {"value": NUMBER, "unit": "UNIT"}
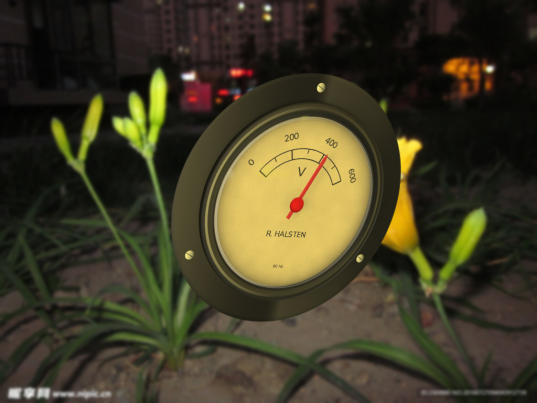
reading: {"value": 400, "unit": "V"}
